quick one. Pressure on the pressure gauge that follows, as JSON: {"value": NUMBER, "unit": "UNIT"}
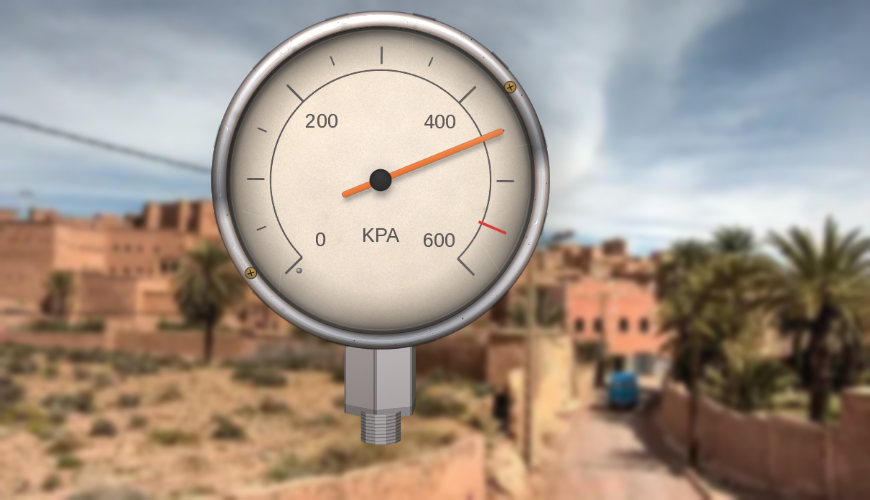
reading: {"value": 450, "unit": "kPa"}
